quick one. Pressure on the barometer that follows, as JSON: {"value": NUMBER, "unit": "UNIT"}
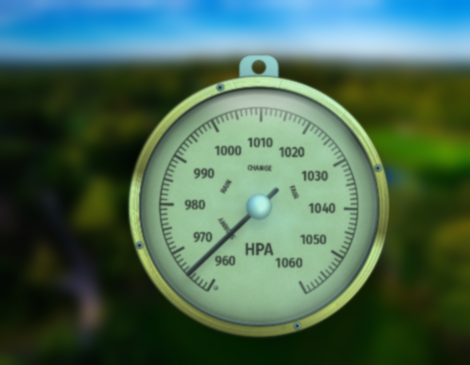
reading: {"value": 965, "unit": "hPa"}
